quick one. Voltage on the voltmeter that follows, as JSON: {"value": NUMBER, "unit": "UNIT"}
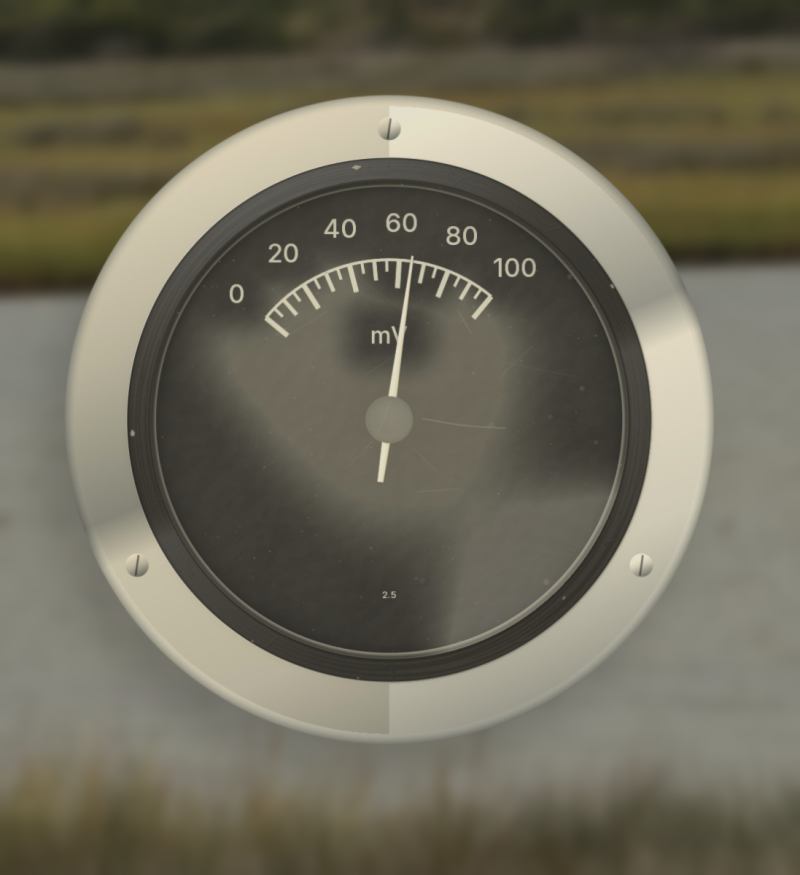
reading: {"value": 65, "unit": "mV"}
